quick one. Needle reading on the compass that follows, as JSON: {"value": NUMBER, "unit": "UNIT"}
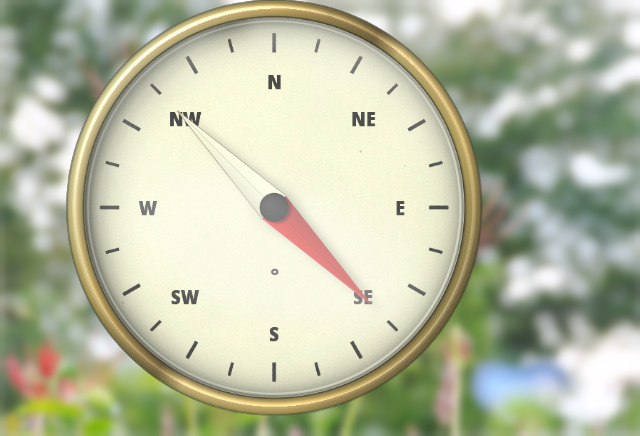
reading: {"value": 135, "unit": "°"}
